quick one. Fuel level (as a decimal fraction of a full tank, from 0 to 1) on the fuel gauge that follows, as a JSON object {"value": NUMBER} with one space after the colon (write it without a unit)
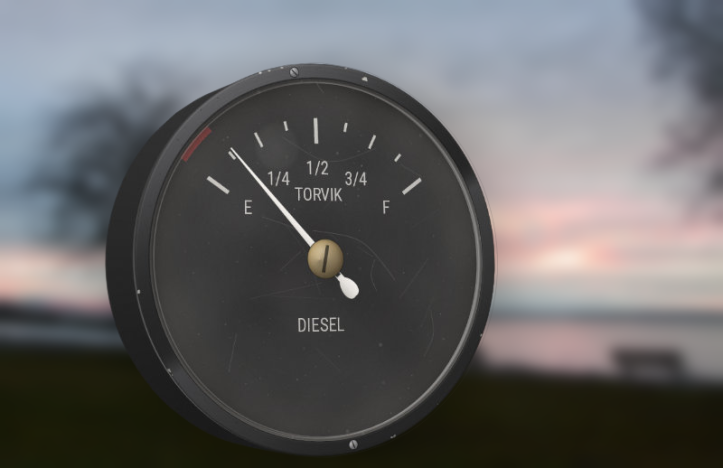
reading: {"value": 0.125}
